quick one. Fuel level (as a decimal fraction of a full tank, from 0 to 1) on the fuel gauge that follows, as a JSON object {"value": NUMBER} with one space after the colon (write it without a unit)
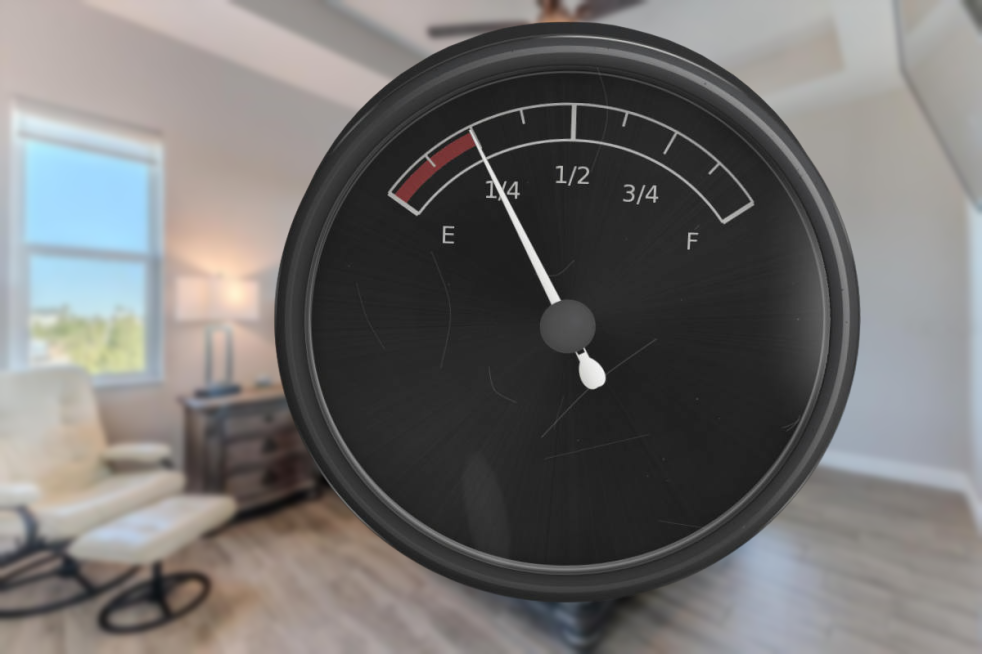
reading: {"value": 0.25}
